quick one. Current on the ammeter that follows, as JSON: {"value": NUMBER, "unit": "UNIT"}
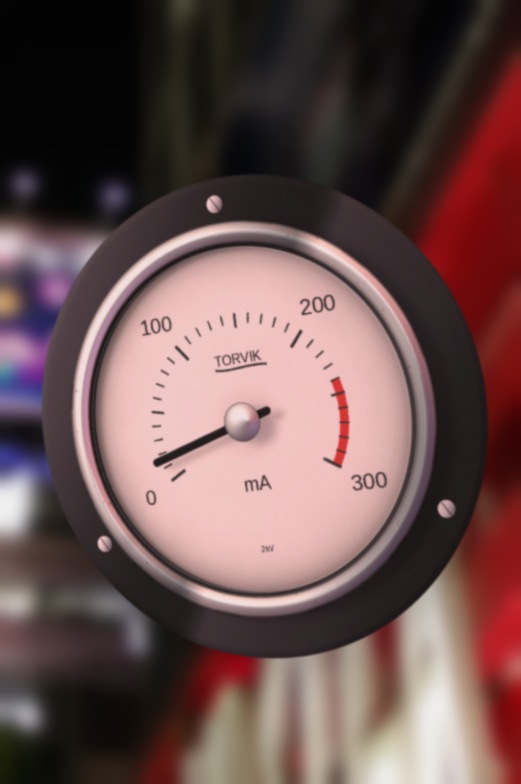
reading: {"value": 15, "unit": "mA"}
